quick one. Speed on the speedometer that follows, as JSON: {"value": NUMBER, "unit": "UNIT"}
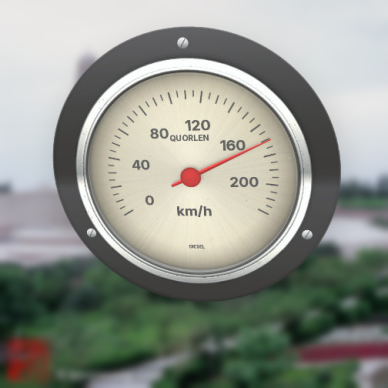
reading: {"value": 170, "unit": "km/h"}
